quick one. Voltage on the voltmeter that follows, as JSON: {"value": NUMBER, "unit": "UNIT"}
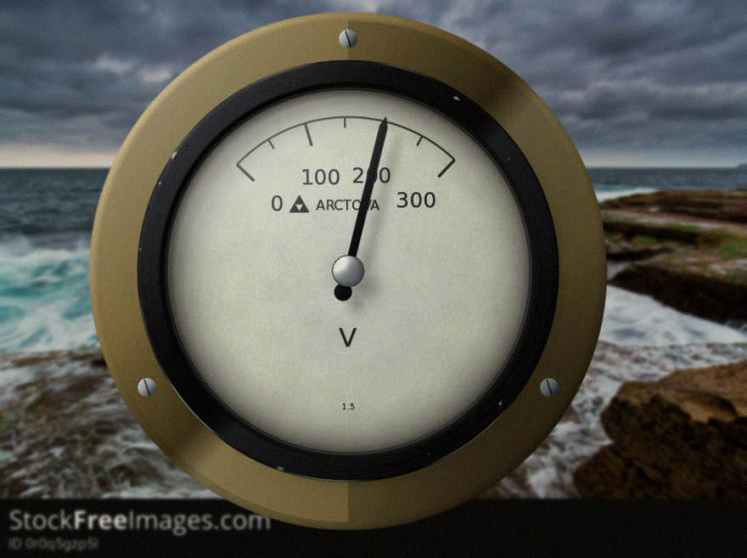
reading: {"value": 200, "unit": "V"}
